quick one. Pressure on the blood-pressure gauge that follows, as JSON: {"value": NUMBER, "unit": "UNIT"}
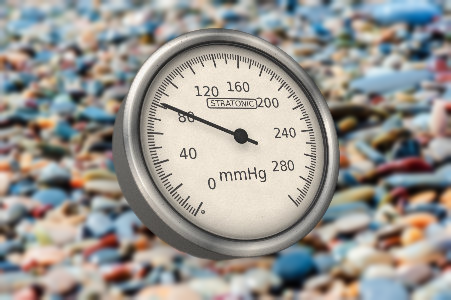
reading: {"value": 80, "unit": "mmHg"}
